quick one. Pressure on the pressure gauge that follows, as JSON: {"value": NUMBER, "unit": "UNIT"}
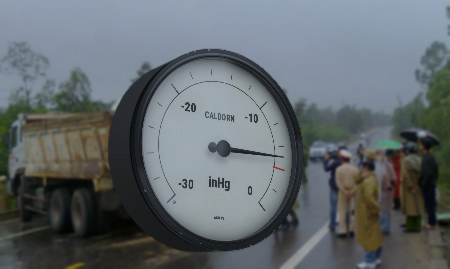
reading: {"value": -5, "unit": "inHg"}
